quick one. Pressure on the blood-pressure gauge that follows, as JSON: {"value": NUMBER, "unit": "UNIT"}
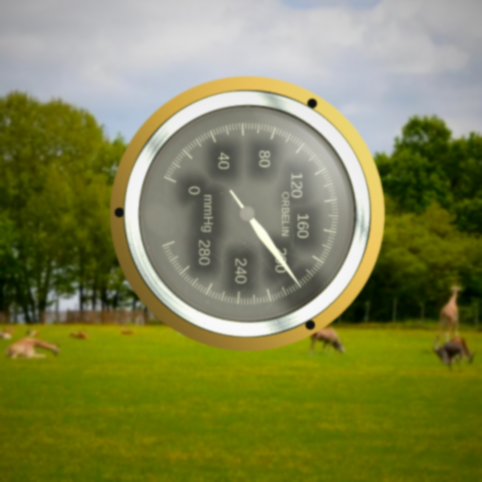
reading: {"value": 200, "unit": "mmHg"}
